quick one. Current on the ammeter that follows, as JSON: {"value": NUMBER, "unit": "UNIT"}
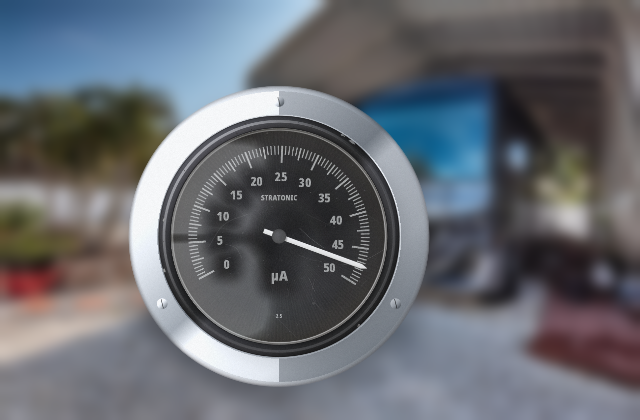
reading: {"value": 47.5, "unit": "µA"}
